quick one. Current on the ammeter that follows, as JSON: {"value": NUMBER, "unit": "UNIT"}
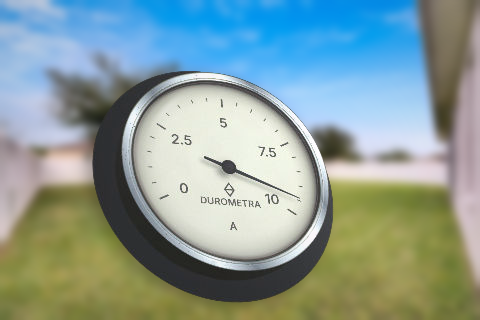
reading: {"value": 9.5, "unit": "A"}
